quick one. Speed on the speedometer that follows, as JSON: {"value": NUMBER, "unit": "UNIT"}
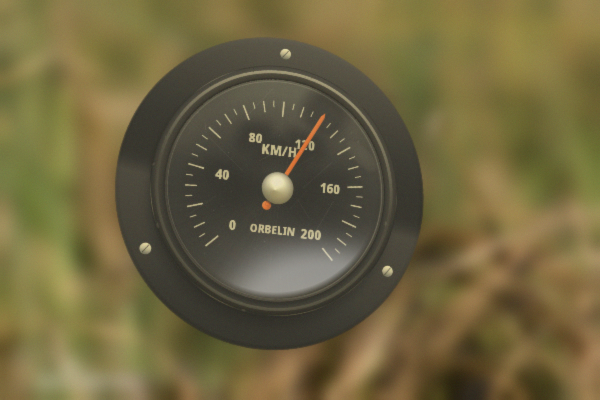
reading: {"value": 120, "unit": "km/h"}
